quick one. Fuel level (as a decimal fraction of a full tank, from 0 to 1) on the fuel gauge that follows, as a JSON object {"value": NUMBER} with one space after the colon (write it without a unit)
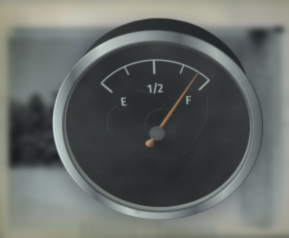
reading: {"value": 0.875}
